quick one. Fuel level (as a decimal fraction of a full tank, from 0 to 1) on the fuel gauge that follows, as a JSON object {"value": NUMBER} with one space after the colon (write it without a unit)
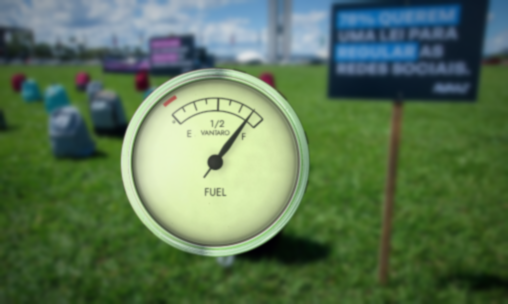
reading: {"value": 0.875}
